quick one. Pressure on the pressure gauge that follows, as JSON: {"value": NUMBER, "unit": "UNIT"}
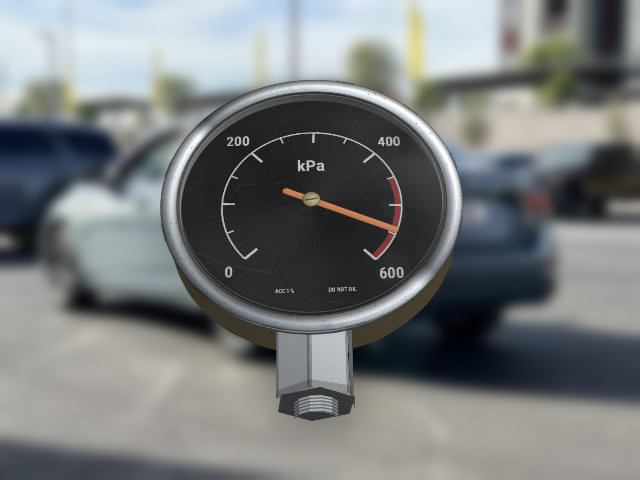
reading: {"value": 550, "unit": "kPa"}
